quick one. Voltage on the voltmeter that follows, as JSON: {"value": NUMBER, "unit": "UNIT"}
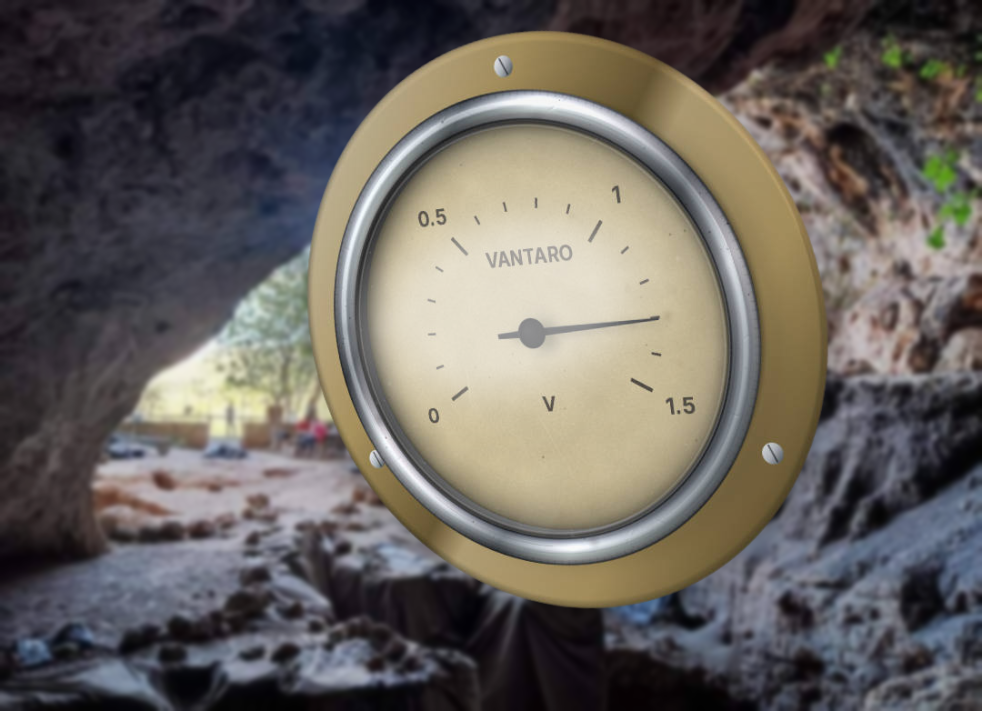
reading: {"value": 1.3, "unit": "V"}
